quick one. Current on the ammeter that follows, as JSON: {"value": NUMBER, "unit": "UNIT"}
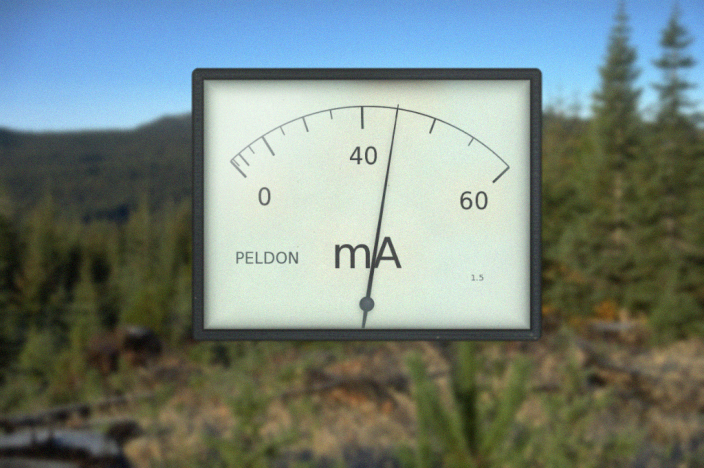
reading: {"value": 45, "unit": "mA"}
